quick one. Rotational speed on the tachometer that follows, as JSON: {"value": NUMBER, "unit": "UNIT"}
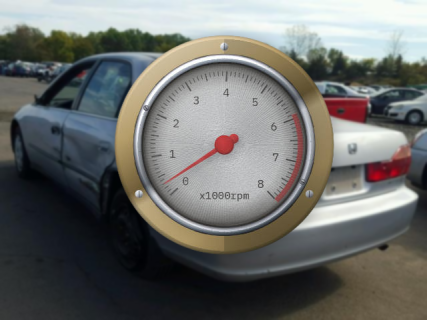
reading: {"value": 300, "unit": "rpm"}
